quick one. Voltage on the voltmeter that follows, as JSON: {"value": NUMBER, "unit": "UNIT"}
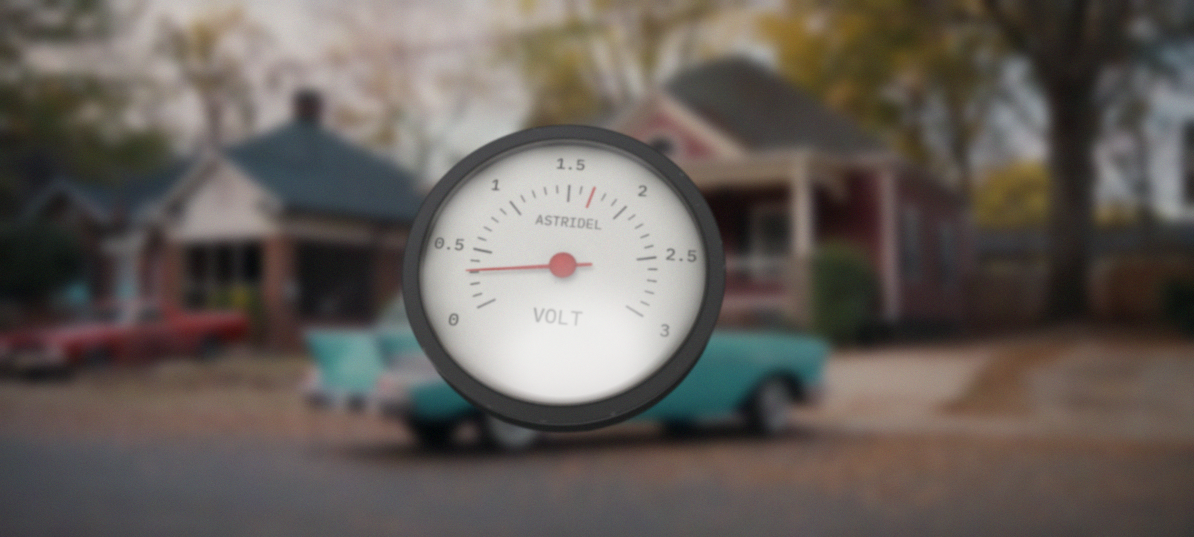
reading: {"value": 0.3, "unit": "V"}
